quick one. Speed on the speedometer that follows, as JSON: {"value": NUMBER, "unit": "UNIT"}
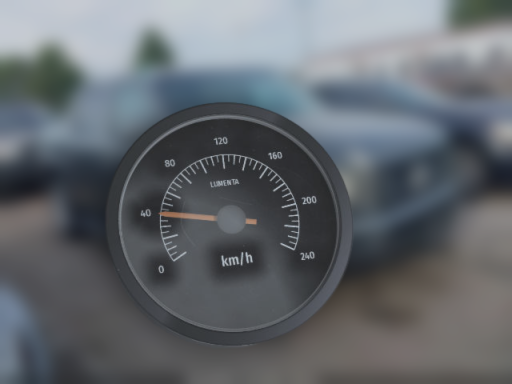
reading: {"value": 40, "unit": "km/h"}
